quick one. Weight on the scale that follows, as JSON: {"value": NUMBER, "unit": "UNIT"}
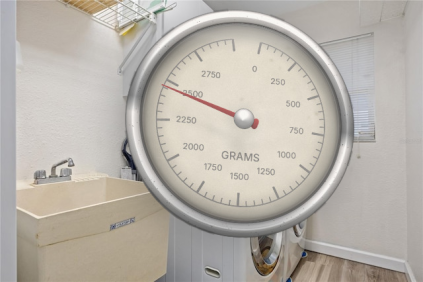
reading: {"value": 2450, "unit": "g"}
